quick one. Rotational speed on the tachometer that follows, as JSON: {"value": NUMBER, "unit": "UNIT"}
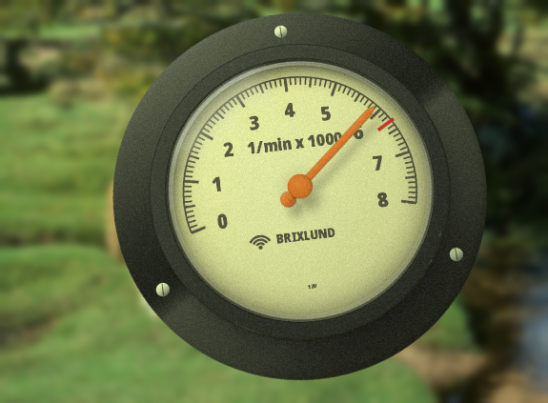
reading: {"value": 5900, "unit": "rpm"}
